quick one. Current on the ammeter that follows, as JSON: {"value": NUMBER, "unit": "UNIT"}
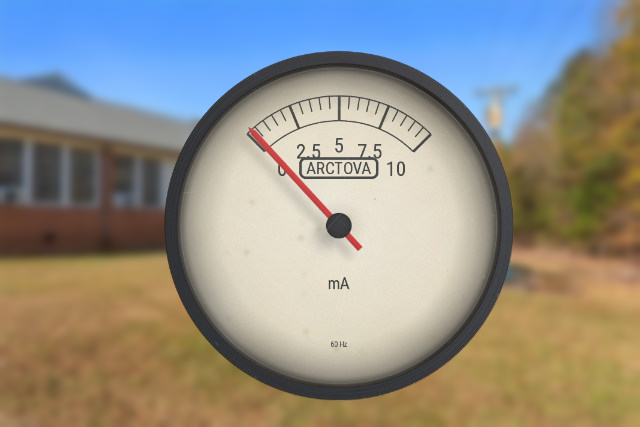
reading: {"value": 0.25, "unit": "mA"}
